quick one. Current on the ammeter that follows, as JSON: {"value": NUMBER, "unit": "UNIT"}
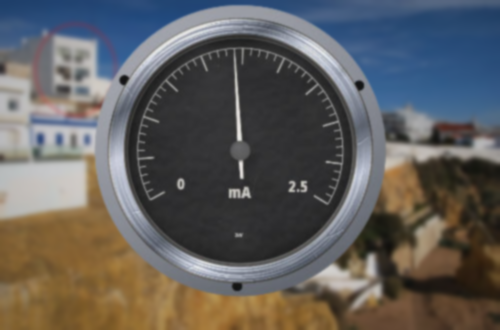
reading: {"value": 1.2, "unit": "mA"}
